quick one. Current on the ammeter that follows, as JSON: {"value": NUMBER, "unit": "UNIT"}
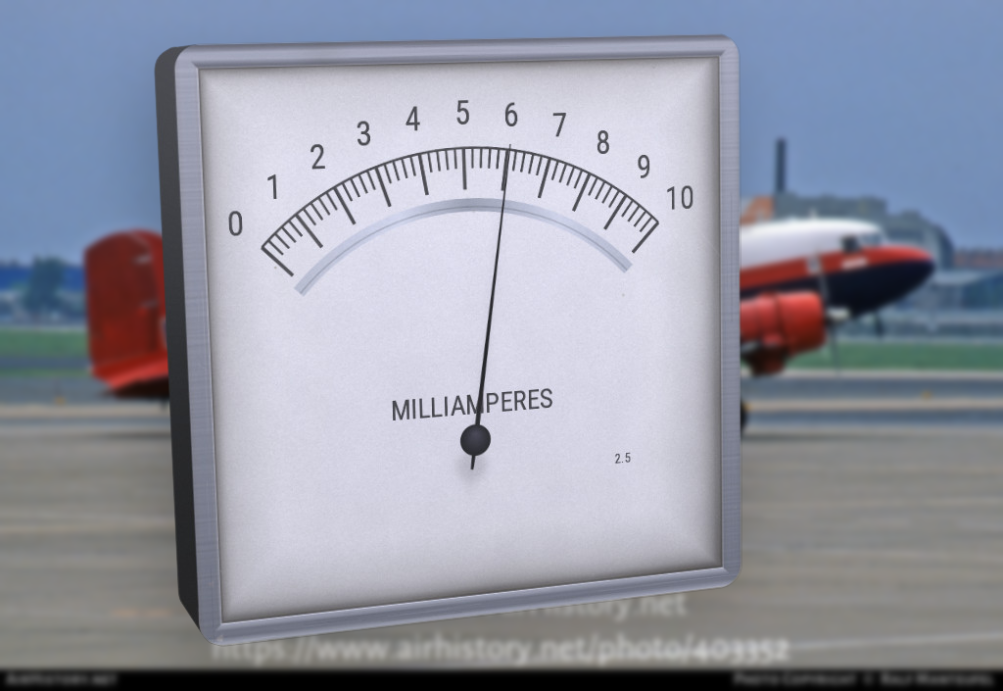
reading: {"value": 6, "unit": "mA"}
